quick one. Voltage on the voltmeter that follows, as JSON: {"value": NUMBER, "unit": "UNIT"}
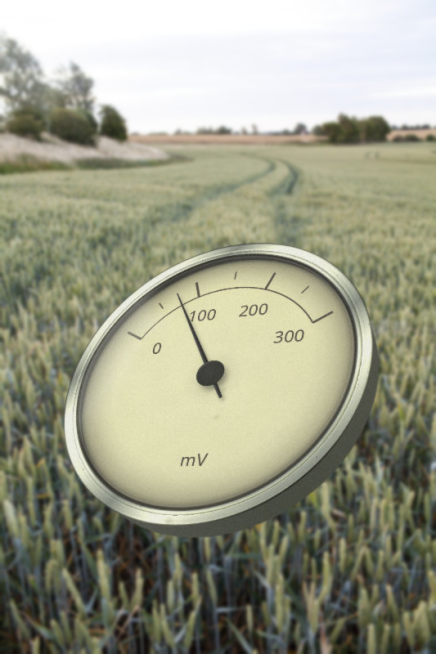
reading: {"value": 75, "unit": "mV"}
